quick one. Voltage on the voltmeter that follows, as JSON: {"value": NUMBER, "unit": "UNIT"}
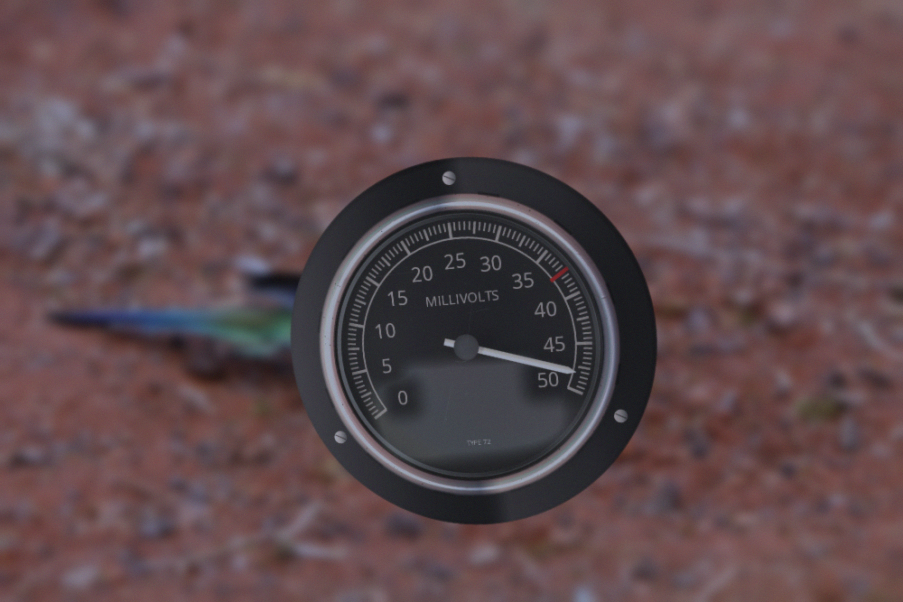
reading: {"value": 48, "unit": "mV"}
